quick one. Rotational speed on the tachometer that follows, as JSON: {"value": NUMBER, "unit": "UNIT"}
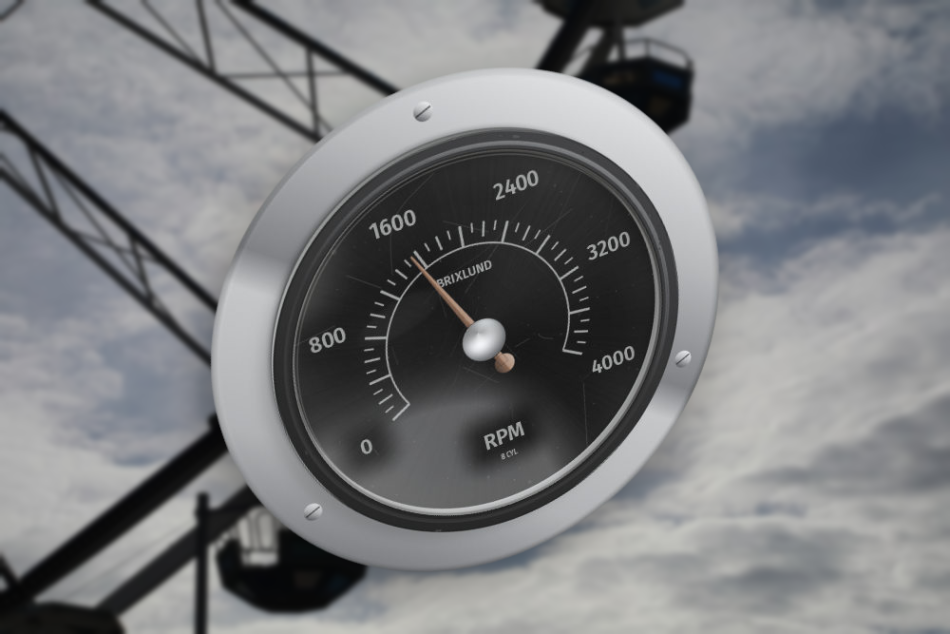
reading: {"value": 1550, "unit": "rpm"}
